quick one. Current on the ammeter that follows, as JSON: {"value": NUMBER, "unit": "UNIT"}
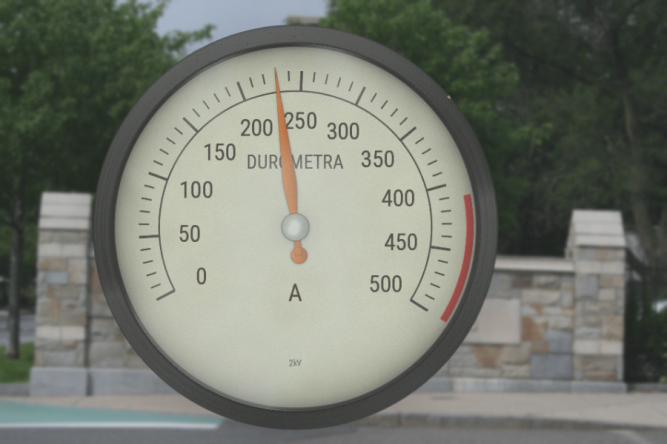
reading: {"value": 230, "unit": "A"}
